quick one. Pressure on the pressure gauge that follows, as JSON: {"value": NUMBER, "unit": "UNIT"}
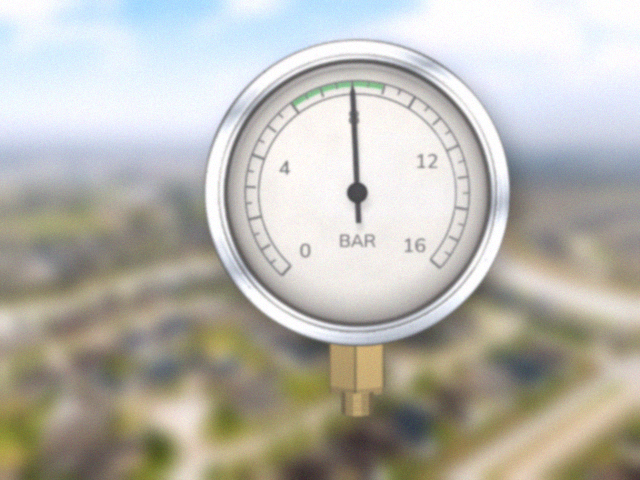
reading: {"value": 8, "unit": "bar"}
